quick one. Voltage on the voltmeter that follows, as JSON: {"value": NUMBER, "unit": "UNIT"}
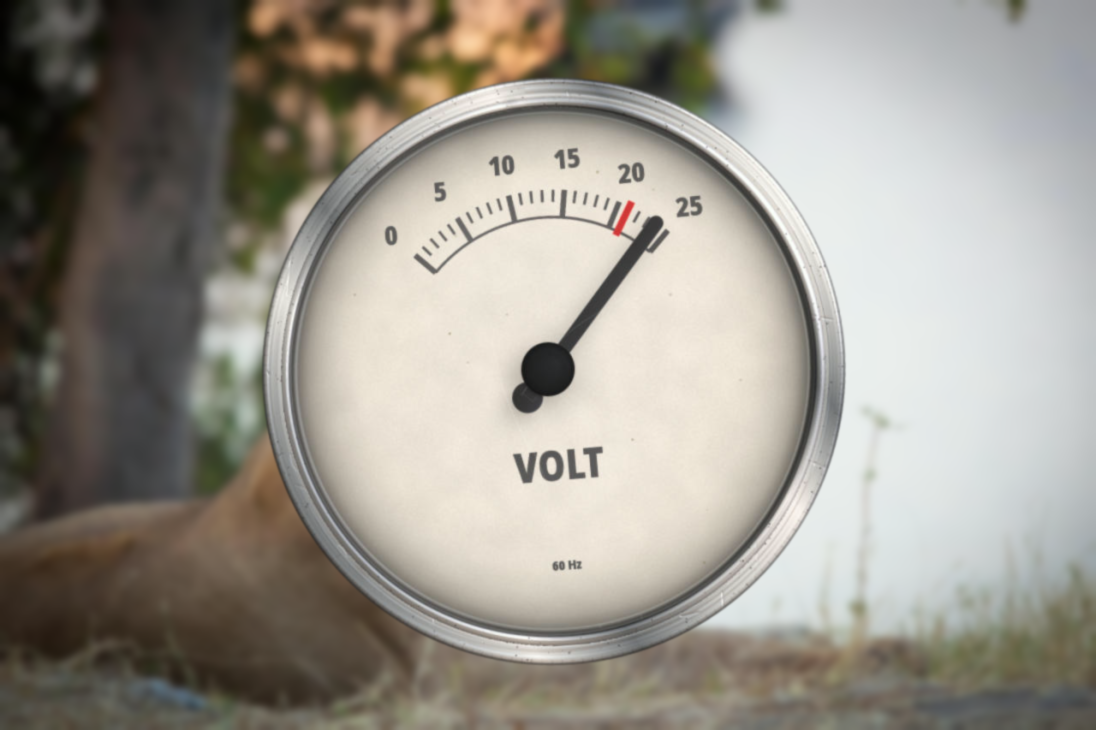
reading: {"value": 24, "unit": "V"}
